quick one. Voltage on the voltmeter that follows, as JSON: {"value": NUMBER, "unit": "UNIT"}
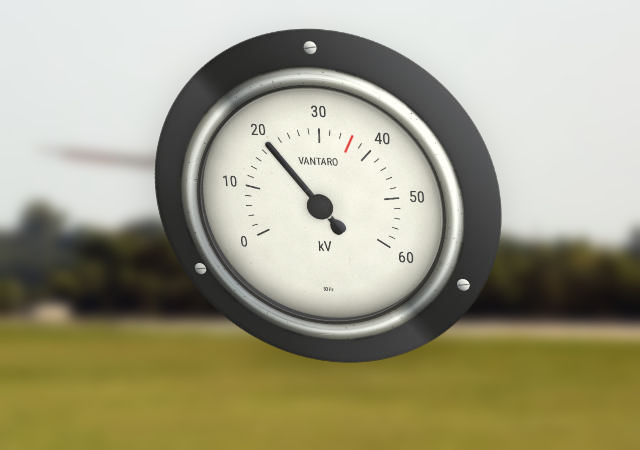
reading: {"value": 20, "unit": "kV"}
